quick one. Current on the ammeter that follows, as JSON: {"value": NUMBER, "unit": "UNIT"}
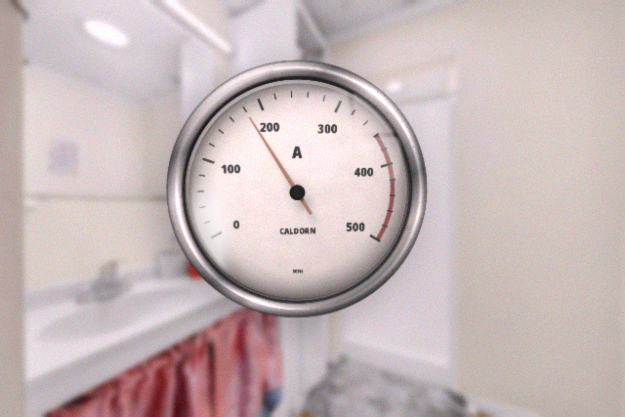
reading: {"value": 180, "unit": "A"}
